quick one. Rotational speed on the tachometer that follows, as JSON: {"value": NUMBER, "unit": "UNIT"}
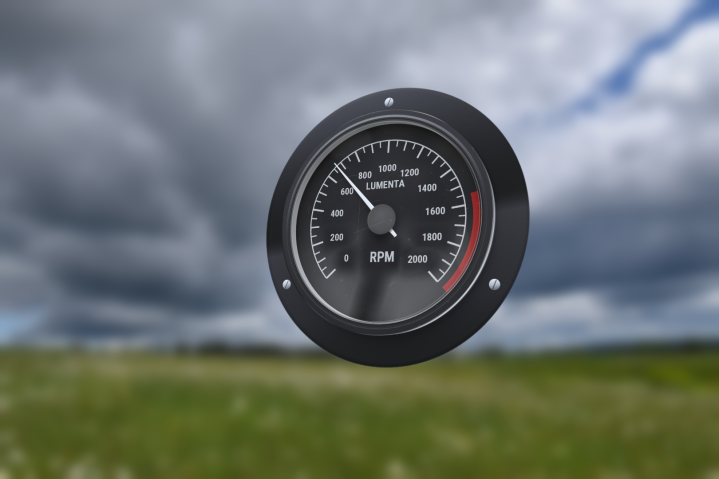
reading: {"value": 675, "unit": "rpm"}
